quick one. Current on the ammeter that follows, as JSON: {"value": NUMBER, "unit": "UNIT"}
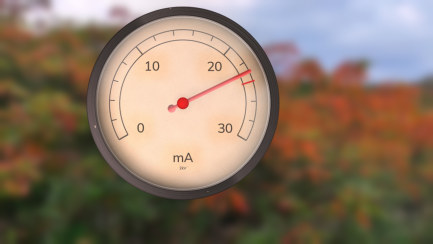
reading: {"value": 23, "unit": "mA"}
